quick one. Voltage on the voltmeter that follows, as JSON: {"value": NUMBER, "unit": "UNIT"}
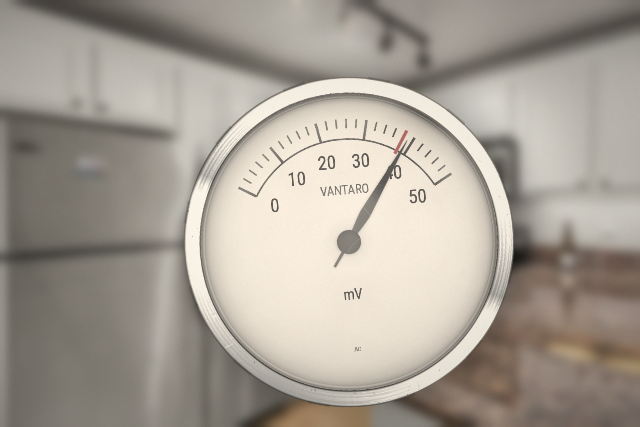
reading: {"value": 39, "unit": "mV"}
